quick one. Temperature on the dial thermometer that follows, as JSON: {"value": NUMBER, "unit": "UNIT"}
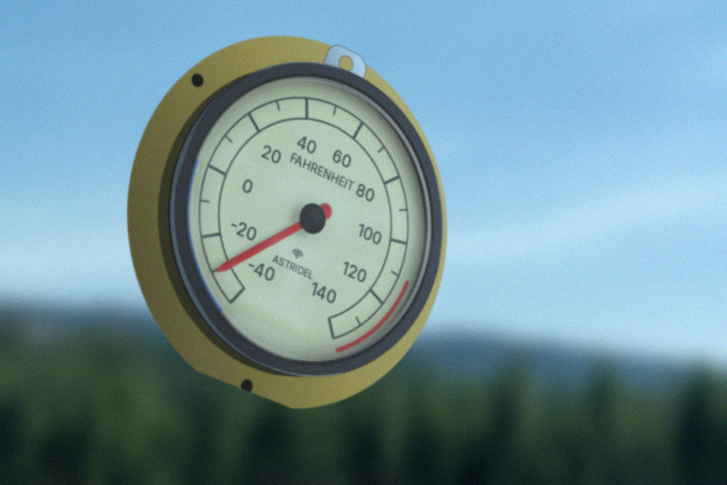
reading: {"value": -30, "unit": "°F"}
